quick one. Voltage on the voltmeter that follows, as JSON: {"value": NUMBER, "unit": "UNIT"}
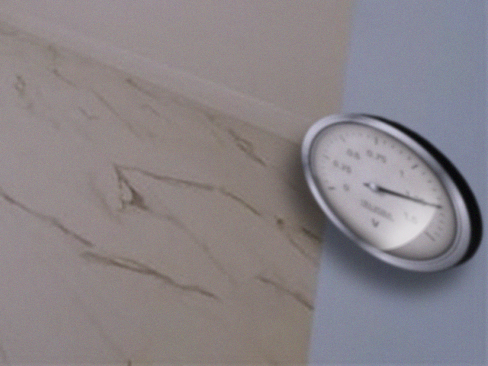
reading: {"value": 1.25, "unit": "V"}
